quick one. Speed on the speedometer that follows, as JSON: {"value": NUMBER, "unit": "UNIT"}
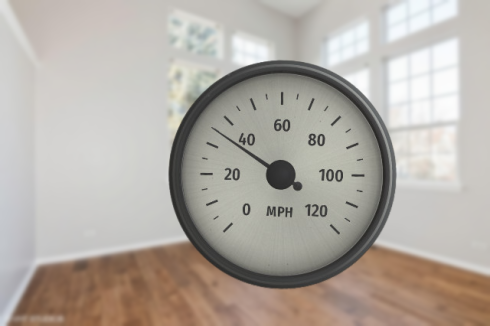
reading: {"value": 35, "unit": "mph"}
